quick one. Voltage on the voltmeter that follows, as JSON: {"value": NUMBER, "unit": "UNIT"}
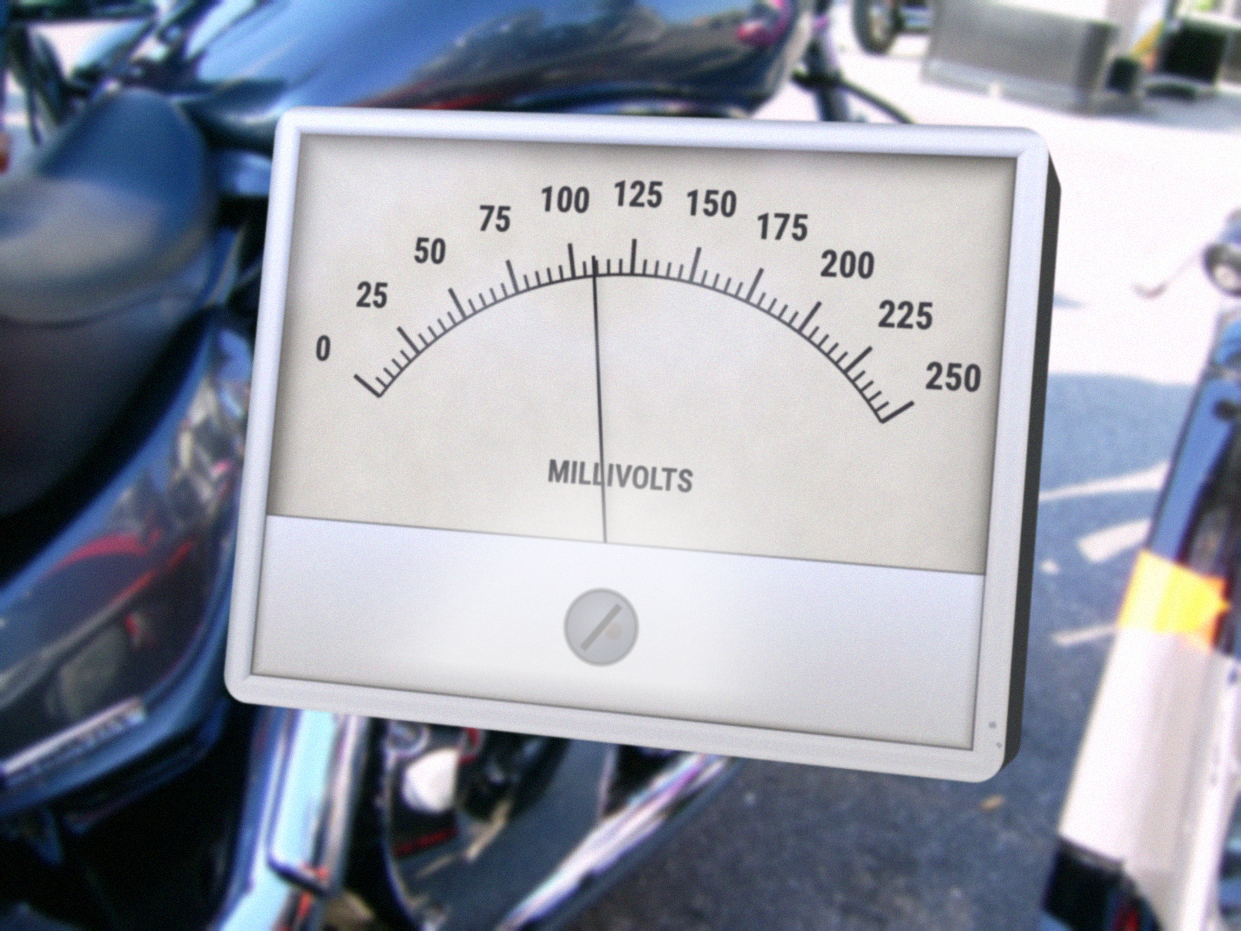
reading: {"value": 110, "unit": "mV"}
